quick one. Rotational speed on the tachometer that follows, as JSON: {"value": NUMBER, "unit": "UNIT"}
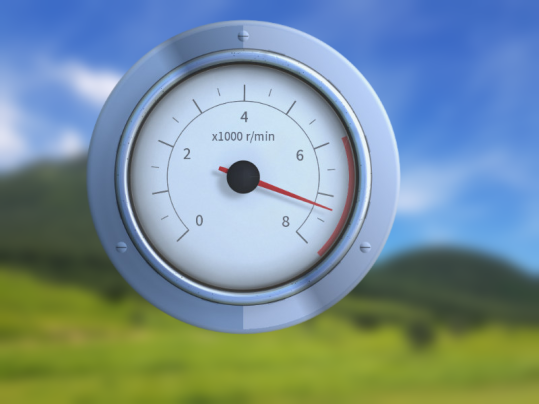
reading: {"value": 7250, "unit": "rpm"}
